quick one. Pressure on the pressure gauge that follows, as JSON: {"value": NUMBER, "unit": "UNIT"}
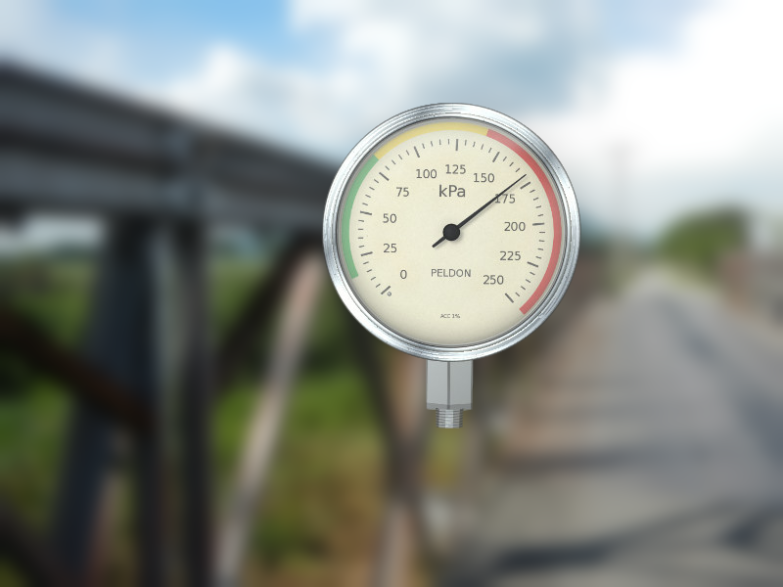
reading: {"value": 170, "unit": "kPa"}
